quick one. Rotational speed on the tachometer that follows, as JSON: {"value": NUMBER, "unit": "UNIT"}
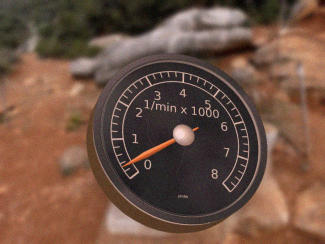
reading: {"value": 300, "unit": "rpm"}
